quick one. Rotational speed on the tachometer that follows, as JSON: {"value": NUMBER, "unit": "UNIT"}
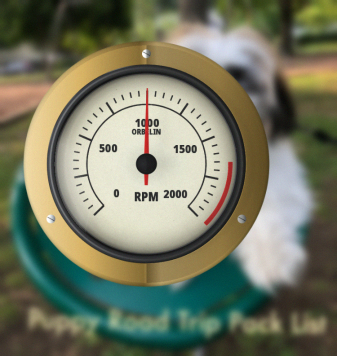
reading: {"value": 1000, "unit": "rpm"}
